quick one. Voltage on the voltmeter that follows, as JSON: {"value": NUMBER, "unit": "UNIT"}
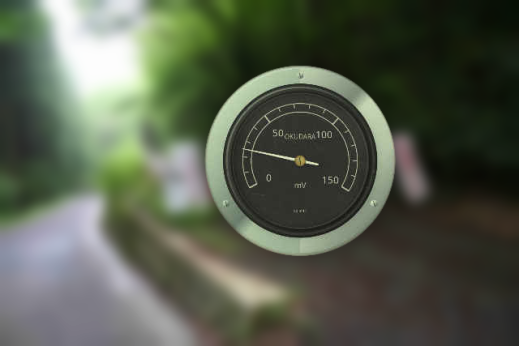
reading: {"value": 25, "unit": "mV"}
